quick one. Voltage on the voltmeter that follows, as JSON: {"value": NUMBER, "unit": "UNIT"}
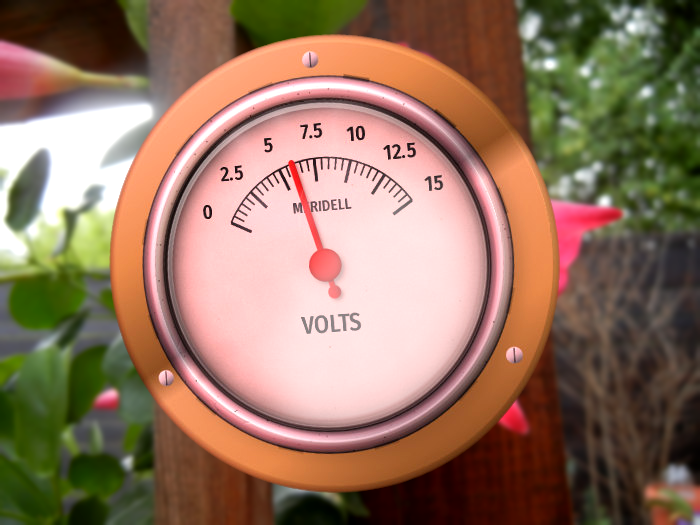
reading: {"value": 6, "unit": "V"}
